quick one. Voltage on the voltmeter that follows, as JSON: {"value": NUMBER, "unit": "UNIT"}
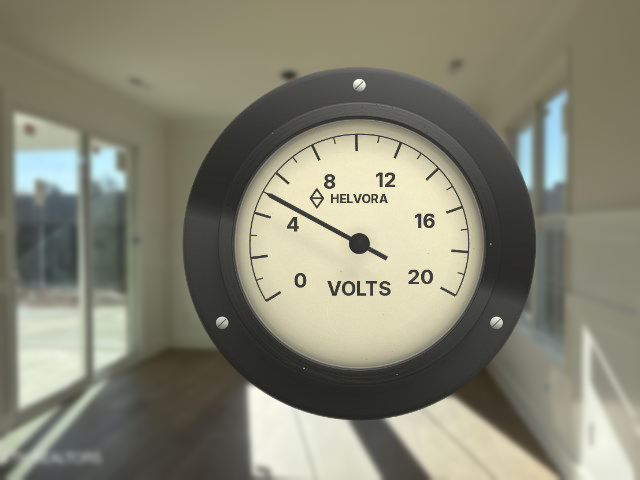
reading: {"value": 5, "unit": "V"}
